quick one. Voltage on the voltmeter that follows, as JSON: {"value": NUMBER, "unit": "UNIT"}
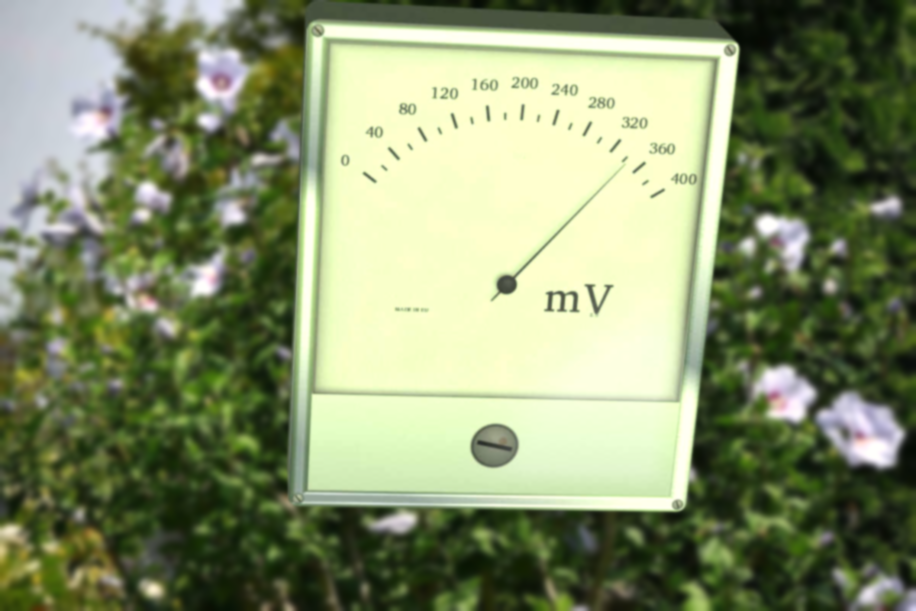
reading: {"value": 340, "unit": "mV"}
